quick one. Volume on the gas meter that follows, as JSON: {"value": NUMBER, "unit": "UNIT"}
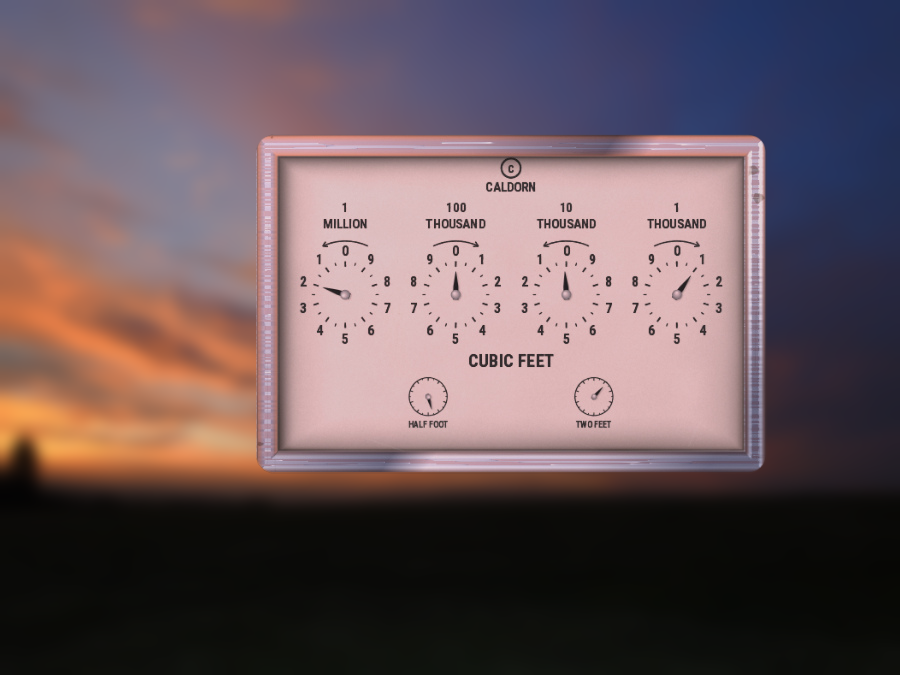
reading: {"value": 200100, "unit": "ft³"}
